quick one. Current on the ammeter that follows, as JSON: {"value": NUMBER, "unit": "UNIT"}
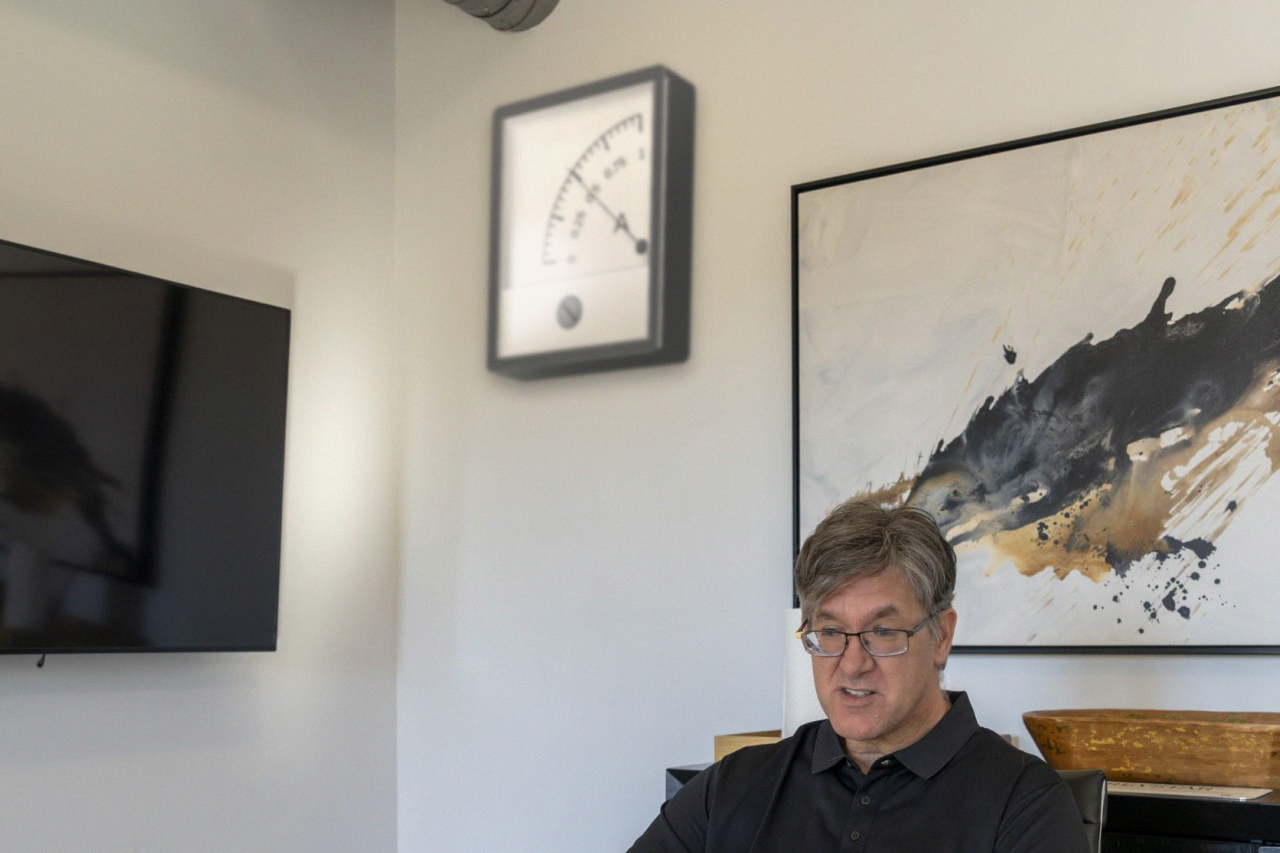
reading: {"value": 0.5, "unit": "A"}
